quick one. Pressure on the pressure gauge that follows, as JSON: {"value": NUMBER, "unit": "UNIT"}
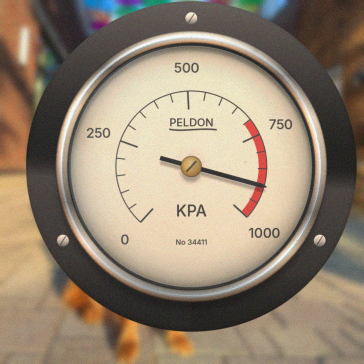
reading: {"value": 900, "unit": "kPa"}
